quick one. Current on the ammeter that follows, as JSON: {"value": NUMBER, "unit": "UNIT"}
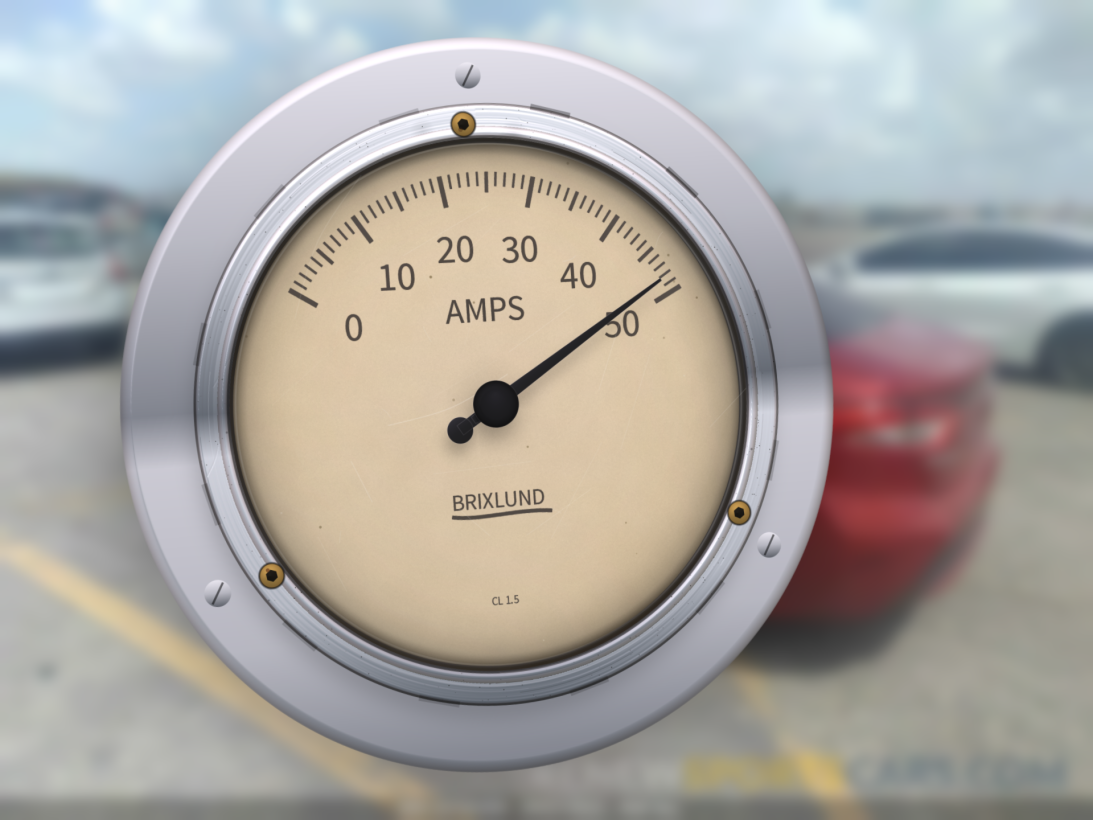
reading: {"value": 48, "unit": "A"}
